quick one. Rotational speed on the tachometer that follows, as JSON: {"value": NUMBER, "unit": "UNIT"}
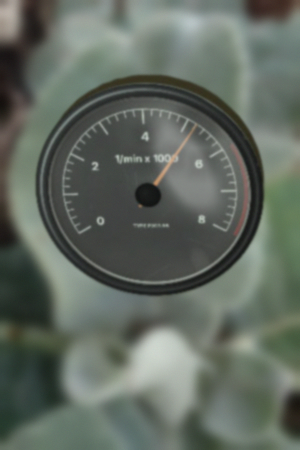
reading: {"value": 5200, "unit": "rpm"}
